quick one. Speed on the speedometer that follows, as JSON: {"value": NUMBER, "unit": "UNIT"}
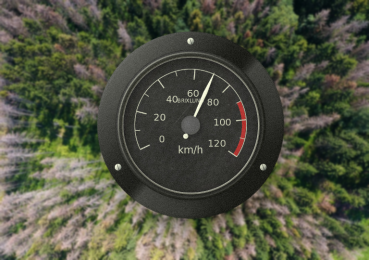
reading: {"value": 70, "unit": "km/h"}
